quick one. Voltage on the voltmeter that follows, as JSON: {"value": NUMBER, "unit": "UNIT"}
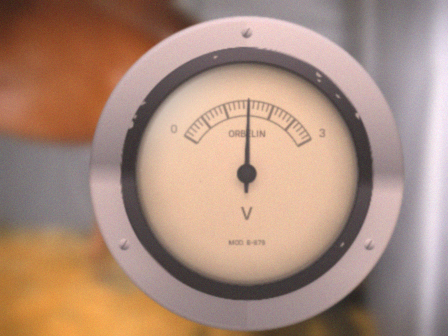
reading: {"value": 1.5, "unit": "V"}
